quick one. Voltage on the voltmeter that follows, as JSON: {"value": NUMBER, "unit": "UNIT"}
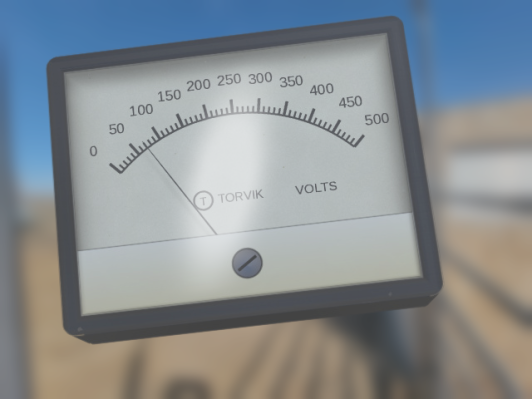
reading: {"value": 70, "unit": "V"}
